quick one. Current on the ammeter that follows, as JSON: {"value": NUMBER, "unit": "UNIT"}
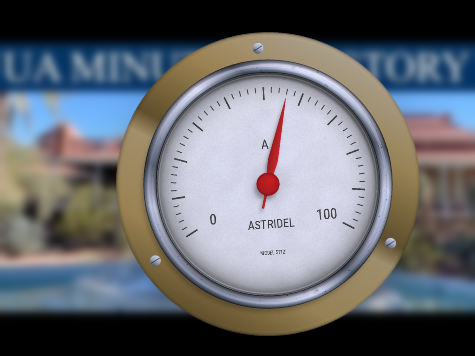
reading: {"value": 56, "unit": "A"}
